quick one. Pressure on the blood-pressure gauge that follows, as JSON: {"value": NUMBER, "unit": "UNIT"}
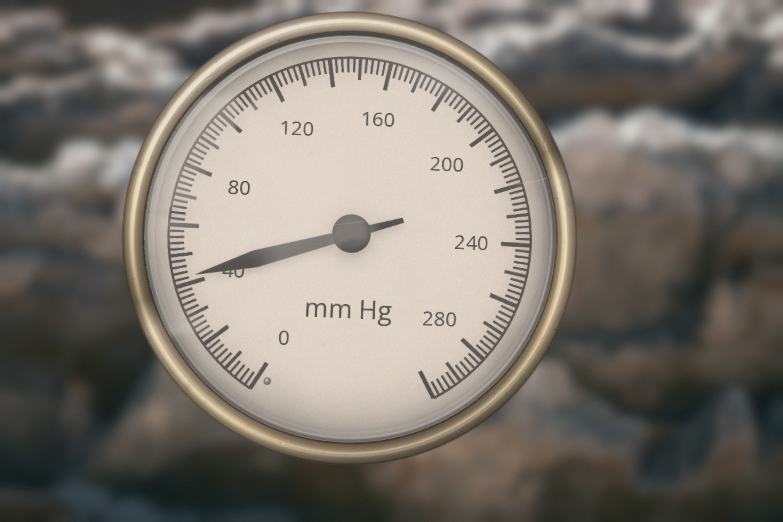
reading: {"value": 42, "unit": "mmHg"}
